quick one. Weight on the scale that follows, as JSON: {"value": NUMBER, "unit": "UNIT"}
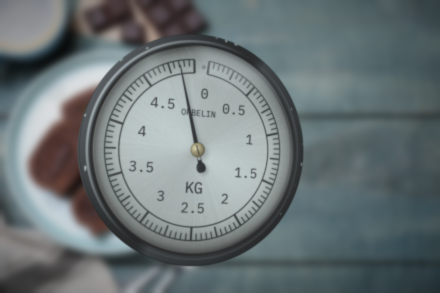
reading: {"value": 4.85, "unit": "kg"}
